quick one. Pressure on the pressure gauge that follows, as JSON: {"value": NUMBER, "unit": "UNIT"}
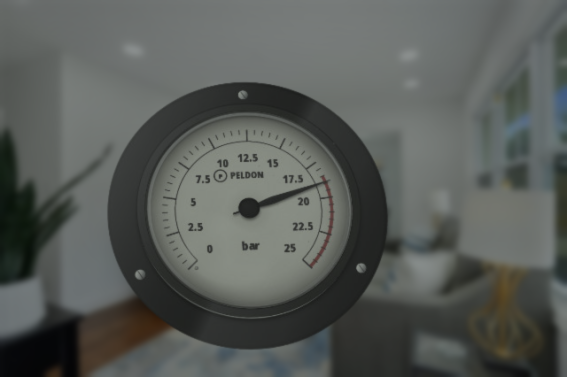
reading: {"value": 19, "unit": "bar"}
